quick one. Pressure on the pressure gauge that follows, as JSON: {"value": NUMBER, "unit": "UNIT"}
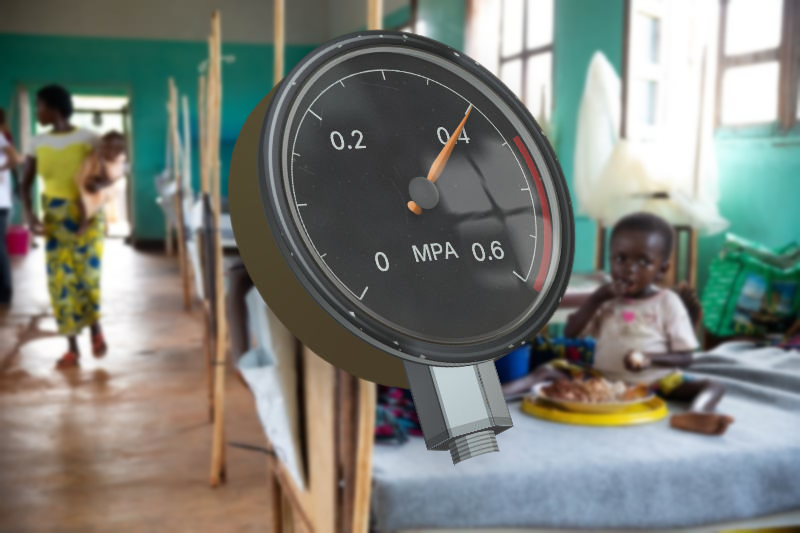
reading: {"value": 0.4, "unit": "MPa"}
